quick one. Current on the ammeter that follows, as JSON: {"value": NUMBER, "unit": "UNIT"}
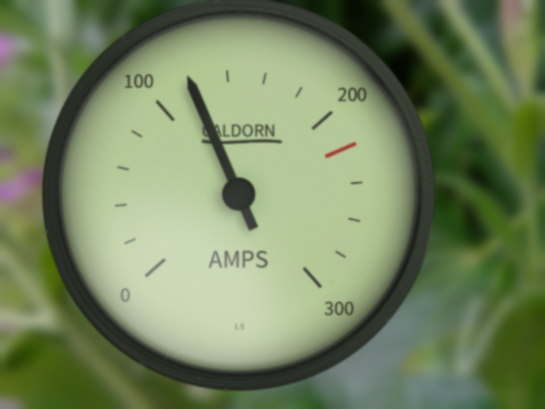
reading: {"value": 120, "unit": "A"}
